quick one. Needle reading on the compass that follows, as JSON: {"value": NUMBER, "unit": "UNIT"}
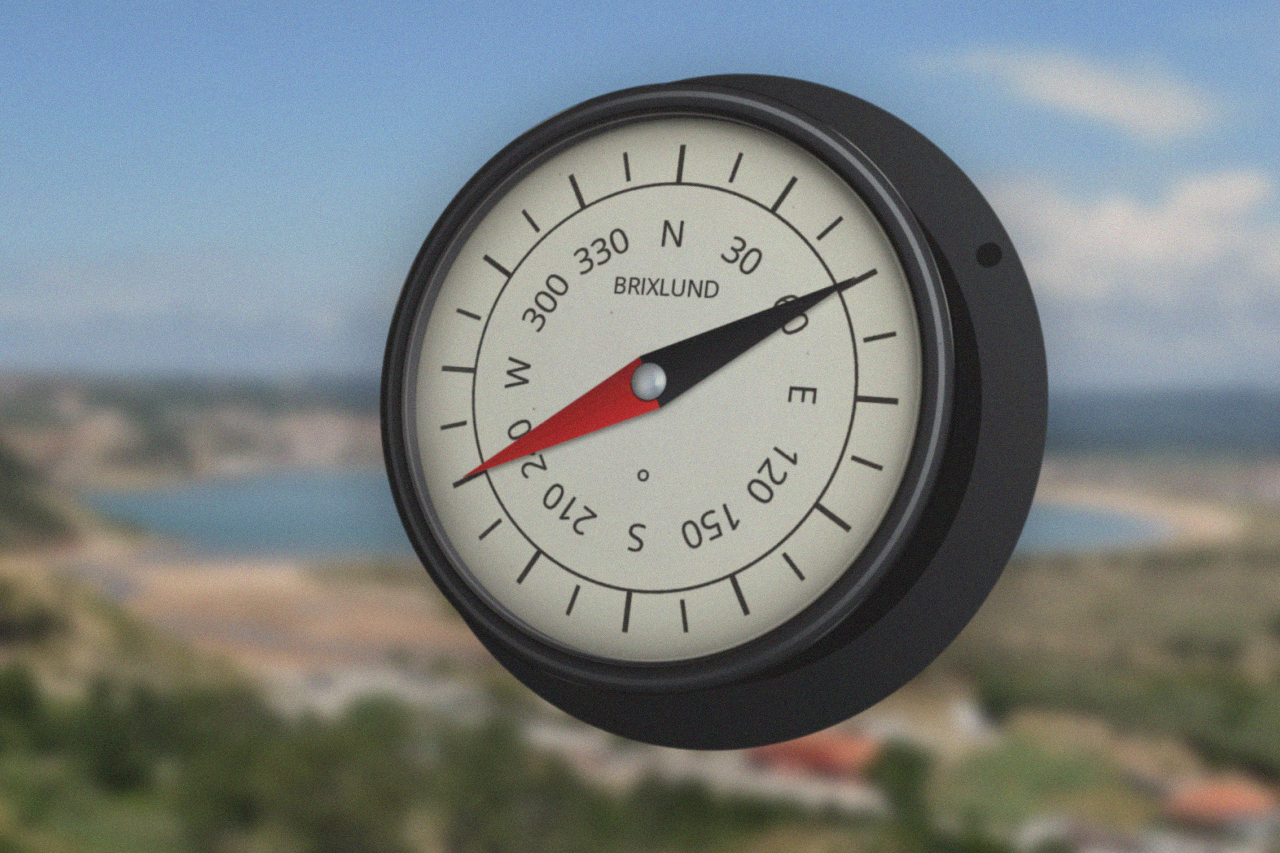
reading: {"value": 240, "unit": "°"}
